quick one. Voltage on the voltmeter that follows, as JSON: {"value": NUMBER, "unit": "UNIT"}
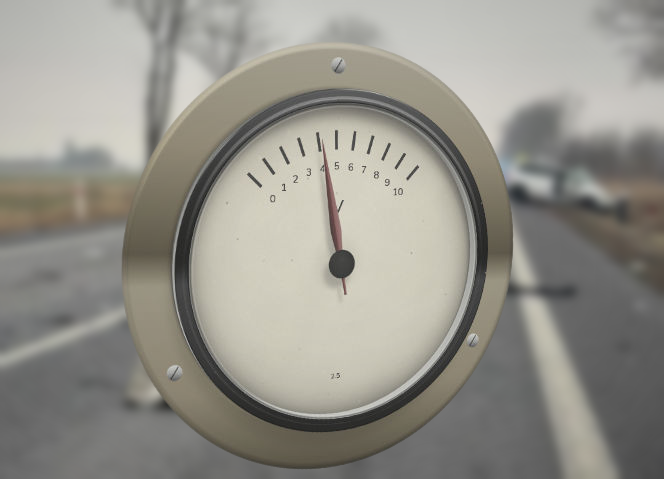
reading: {"value": 4, "unit": "V"}
